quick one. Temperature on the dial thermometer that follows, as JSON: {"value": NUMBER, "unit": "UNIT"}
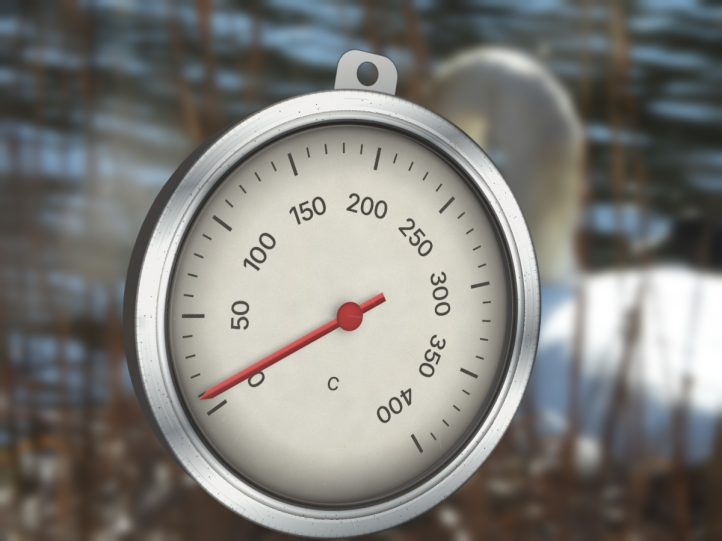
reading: {"value": 10, "unit": "°C"}
